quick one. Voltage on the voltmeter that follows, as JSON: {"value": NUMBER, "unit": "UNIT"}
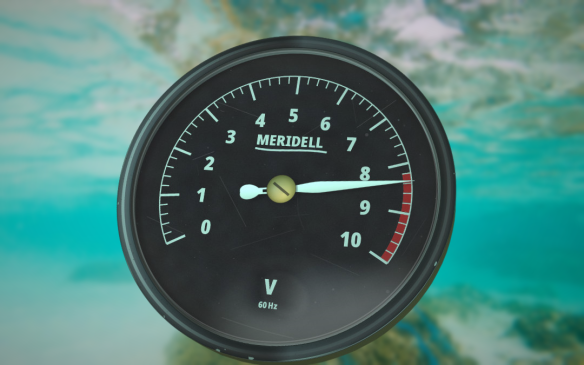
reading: {"value": 8.4, "unit": "V"}
